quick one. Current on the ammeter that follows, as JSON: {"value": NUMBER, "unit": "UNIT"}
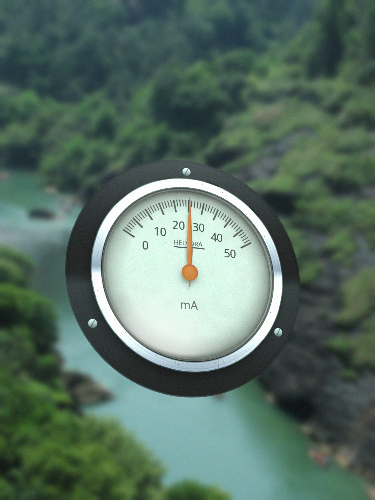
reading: {"value": 25, "unit": "mA"}
